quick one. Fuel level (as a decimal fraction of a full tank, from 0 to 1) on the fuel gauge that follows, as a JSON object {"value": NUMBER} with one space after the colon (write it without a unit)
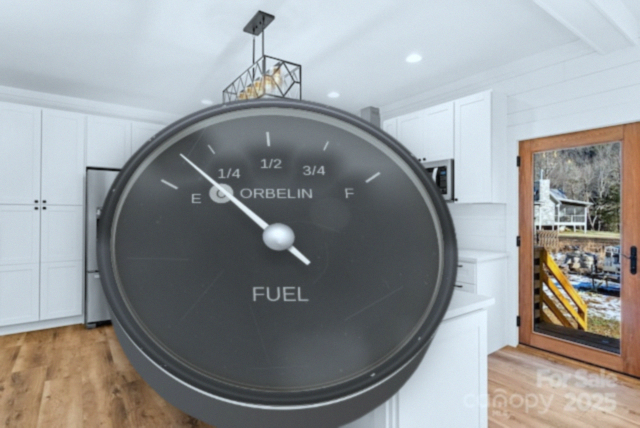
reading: {"value": 0.125}
